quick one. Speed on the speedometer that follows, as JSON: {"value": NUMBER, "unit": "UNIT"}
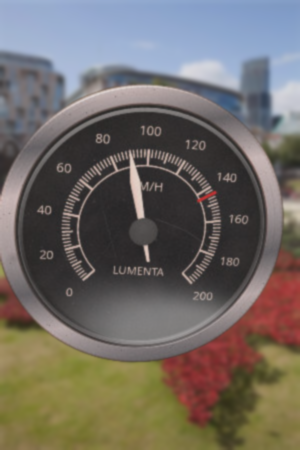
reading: {"value": 90, "unit": "km/h"}
